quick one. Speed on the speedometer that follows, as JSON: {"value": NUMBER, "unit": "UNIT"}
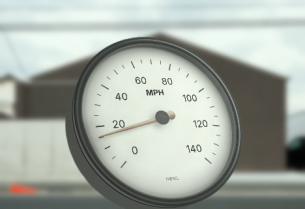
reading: {"value": 15, "unit": "mph"}
